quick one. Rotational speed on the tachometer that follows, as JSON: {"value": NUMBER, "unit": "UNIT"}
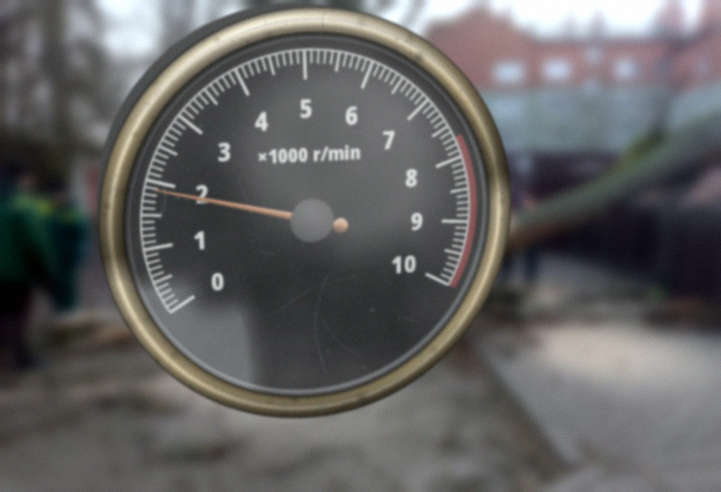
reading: {"value": 1900, "unit": "rpm"}
